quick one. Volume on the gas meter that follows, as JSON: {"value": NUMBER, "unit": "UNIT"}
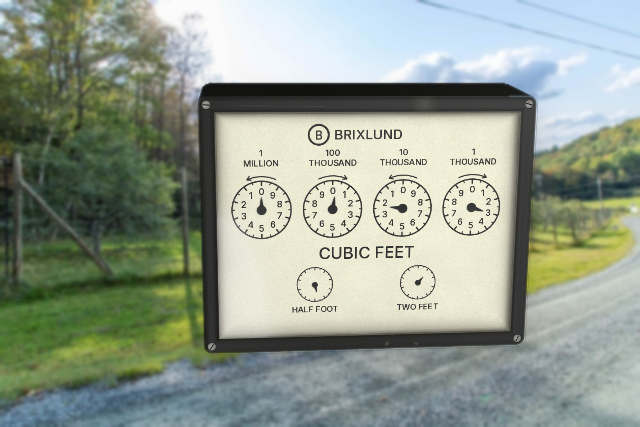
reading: {"value": 2300, "unit": "ft³"}
